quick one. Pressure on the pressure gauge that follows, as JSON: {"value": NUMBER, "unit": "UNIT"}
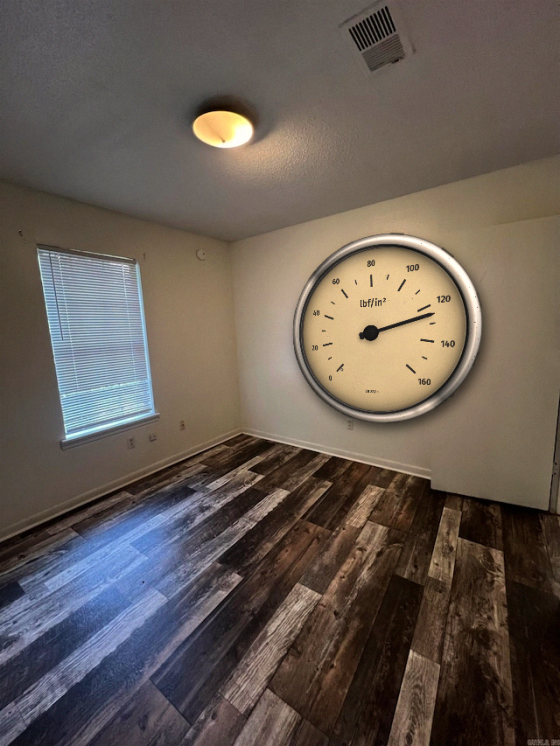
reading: {"value": 125, "unit": "psi"}
